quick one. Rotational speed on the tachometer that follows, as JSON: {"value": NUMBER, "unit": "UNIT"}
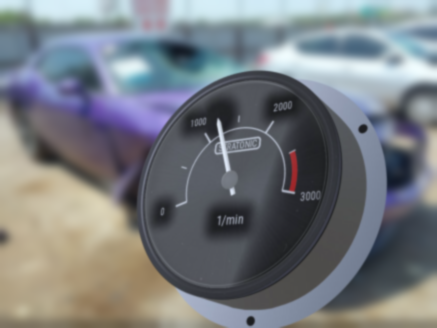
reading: {"value": 1250, "unit": "rpm"}
